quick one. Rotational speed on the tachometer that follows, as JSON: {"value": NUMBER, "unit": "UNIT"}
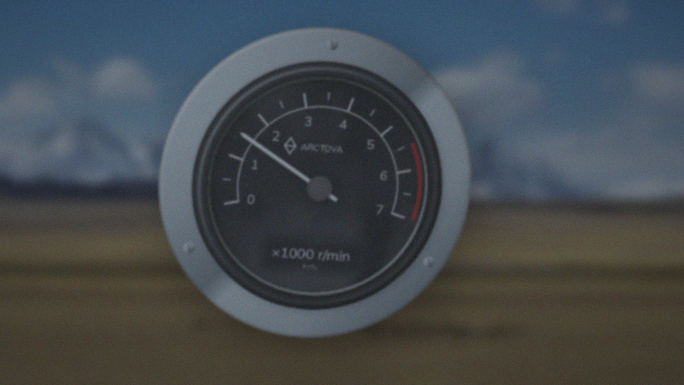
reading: {"value": 1500, "unit": "rpm"}
